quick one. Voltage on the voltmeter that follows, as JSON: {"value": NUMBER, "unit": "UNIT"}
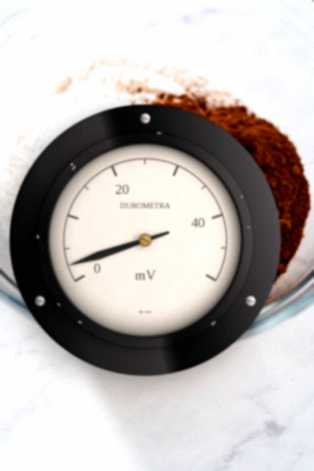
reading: {"value": 2.5, "unit": "mV"}
